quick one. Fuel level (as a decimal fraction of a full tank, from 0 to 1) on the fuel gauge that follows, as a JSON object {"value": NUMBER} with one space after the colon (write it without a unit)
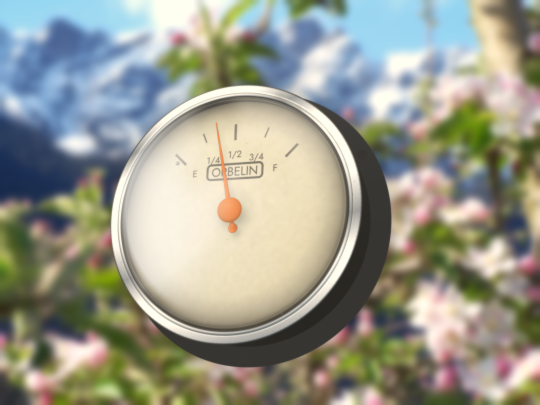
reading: {"value": 0.375}
